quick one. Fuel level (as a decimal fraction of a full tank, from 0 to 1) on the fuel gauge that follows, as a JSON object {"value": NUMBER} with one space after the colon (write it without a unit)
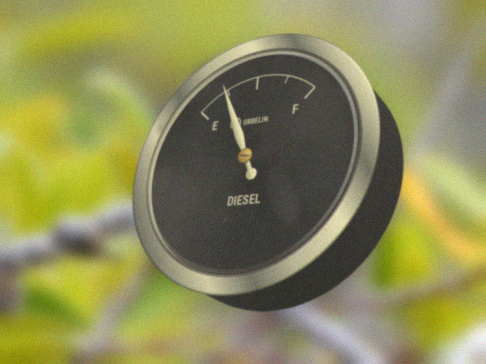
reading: {"value": 0.25}
